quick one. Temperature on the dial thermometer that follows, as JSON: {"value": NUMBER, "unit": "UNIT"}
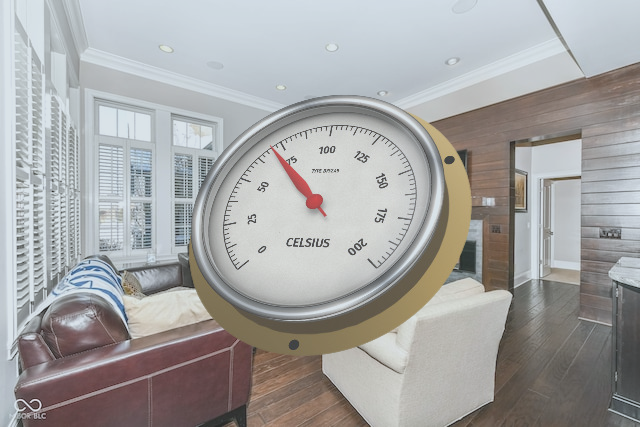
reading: {"value": 70, "unit": "°C"}
